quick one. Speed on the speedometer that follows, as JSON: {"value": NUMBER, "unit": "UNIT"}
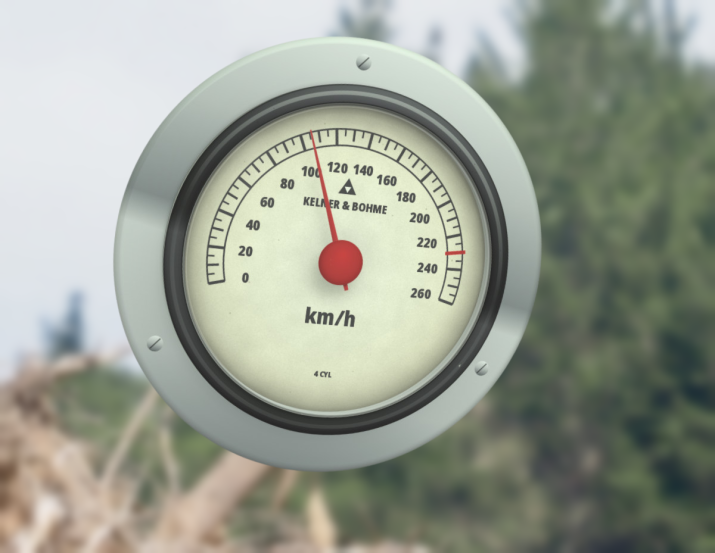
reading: {"value": 105, "unit": "km/h"}
